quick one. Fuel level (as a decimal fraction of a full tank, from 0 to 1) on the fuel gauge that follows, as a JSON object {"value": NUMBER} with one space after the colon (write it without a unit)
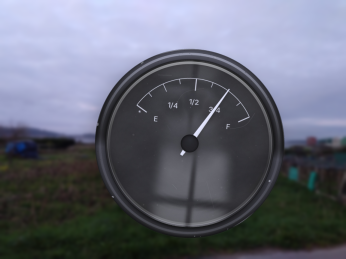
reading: {"value": 0.75}
